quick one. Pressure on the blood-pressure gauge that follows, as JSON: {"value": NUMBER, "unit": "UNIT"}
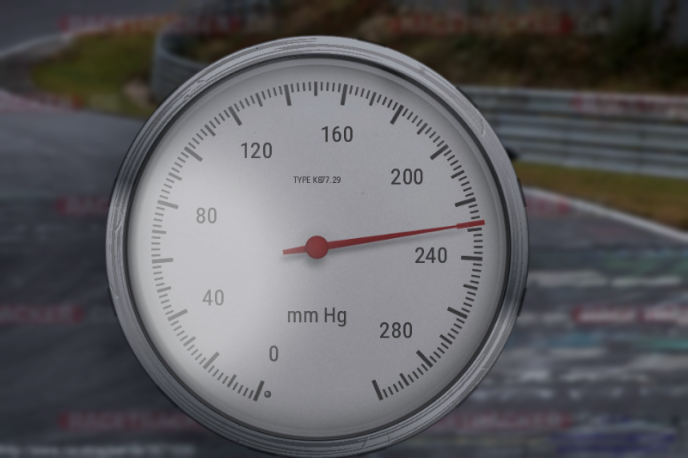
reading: {"value": 228, "unit": "mmHg"}
